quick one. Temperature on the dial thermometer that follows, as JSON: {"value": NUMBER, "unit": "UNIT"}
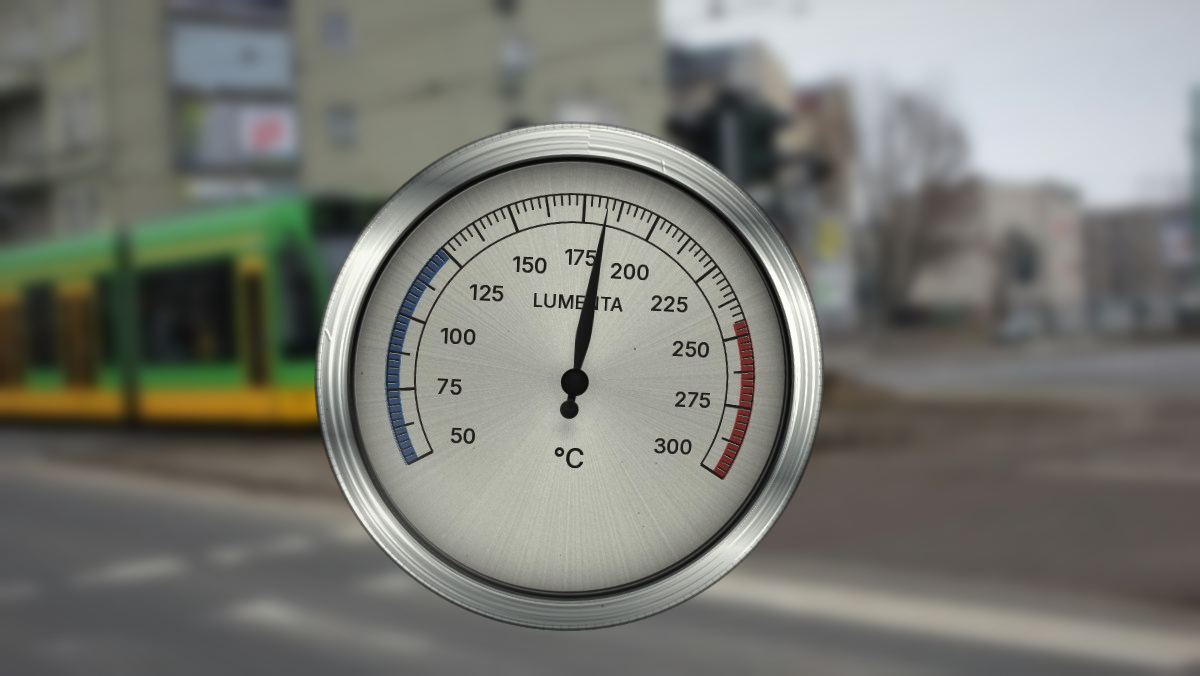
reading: {"value": 182.5, "unit": "°C"}
